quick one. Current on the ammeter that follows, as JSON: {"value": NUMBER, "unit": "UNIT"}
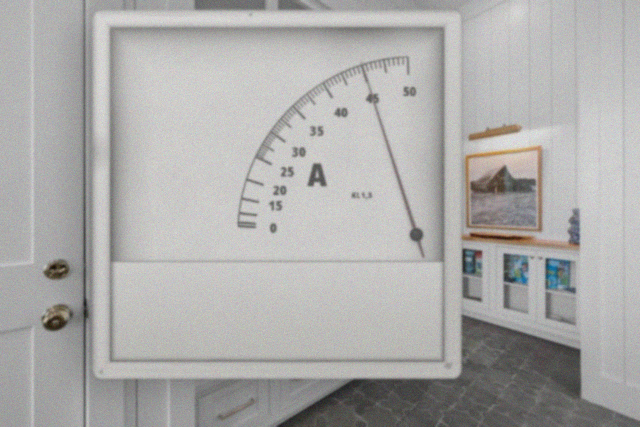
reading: {"value": 45, "unit": "A"}
